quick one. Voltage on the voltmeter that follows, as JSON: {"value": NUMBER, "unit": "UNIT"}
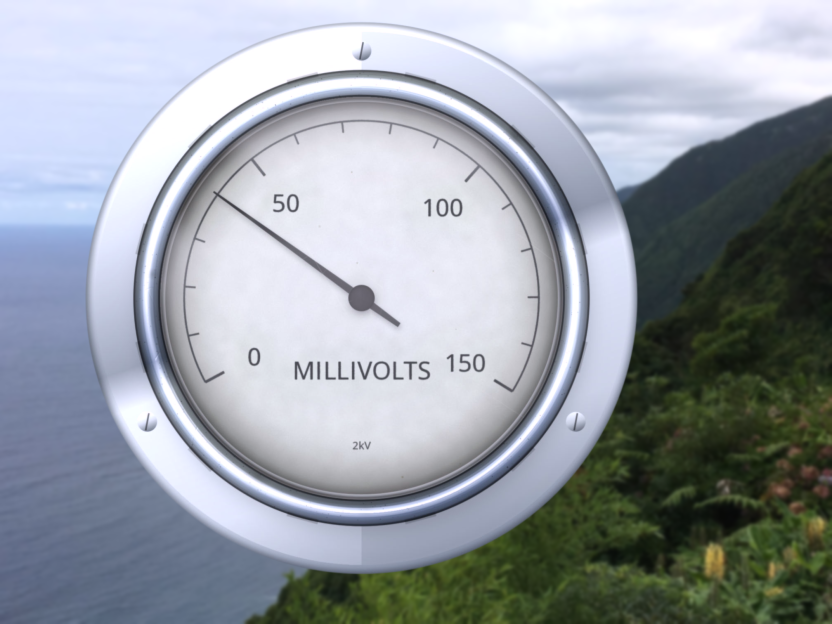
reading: {"value": 40, "unit": "mV"}
